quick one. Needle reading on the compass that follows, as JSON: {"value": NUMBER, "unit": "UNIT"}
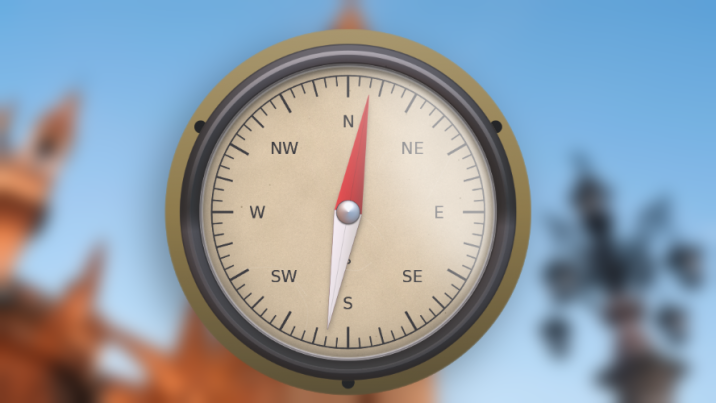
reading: {"value": 10, "unit": "°"}
